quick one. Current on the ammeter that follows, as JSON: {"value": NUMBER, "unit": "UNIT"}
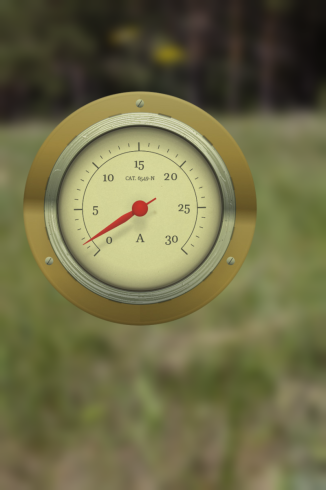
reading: {"value": 1.5, "unit": "A"}
